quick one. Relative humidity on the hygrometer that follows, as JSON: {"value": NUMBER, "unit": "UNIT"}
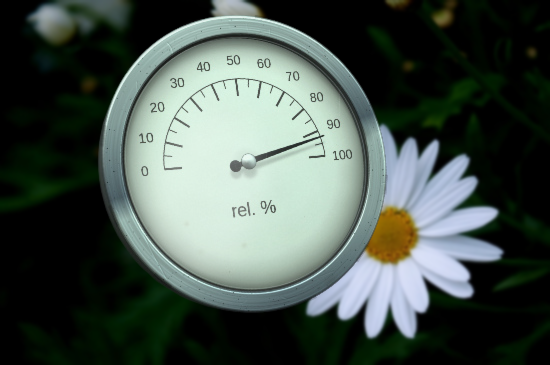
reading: {"value": 92.5, "unit": "%"}
